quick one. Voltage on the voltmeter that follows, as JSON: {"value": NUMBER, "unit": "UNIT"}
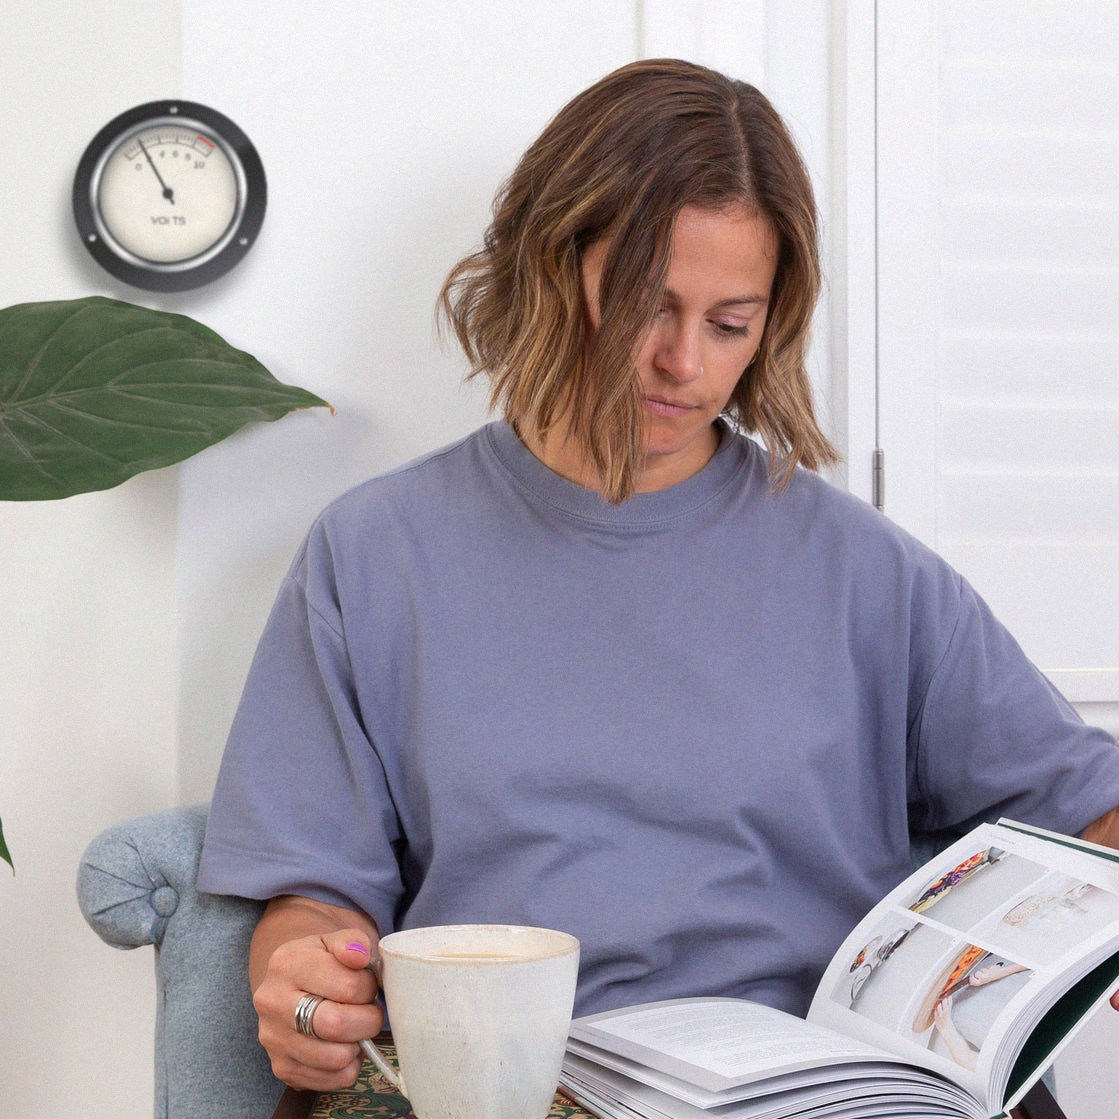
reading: {"value": 2, "unit": "V"}
